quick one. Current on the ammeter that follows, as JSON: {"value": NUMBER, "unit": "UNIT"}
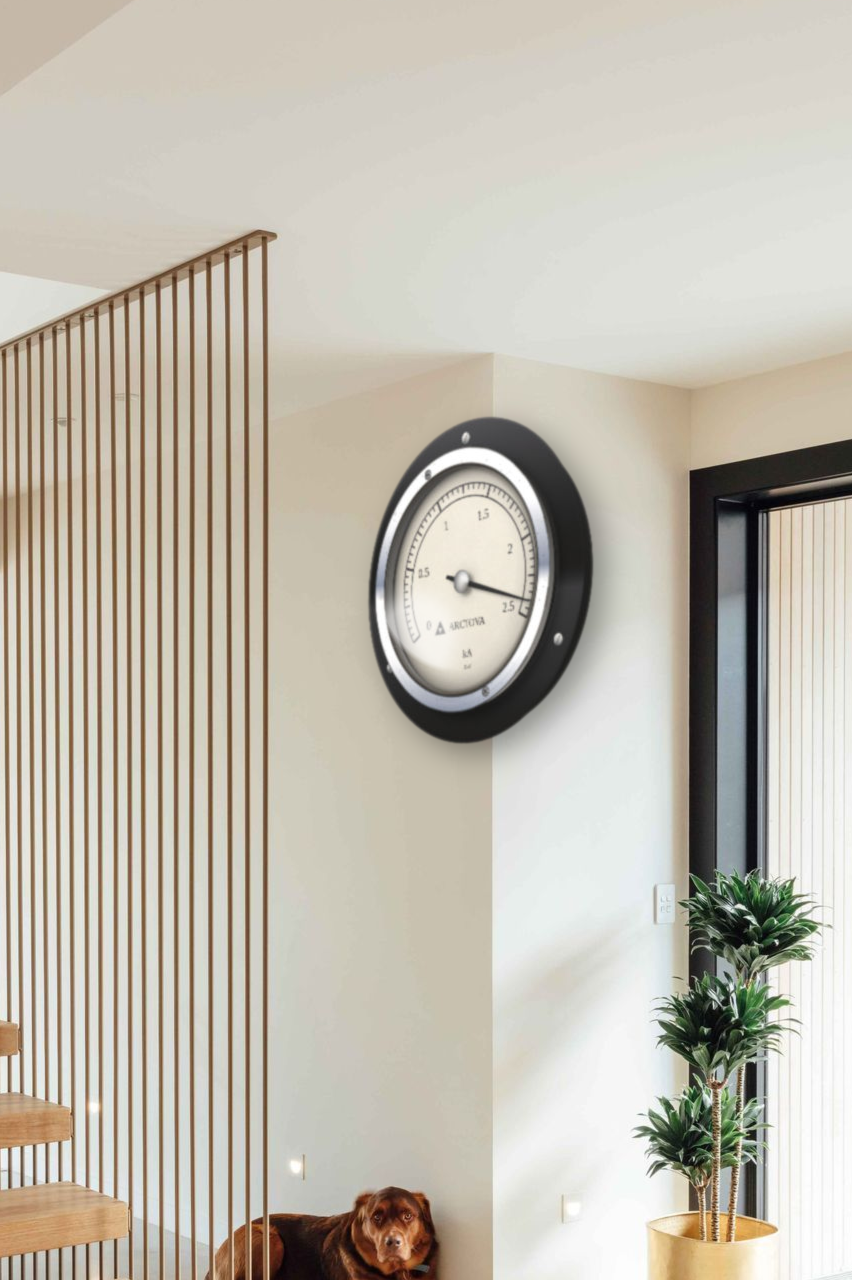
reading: {"value": 2.4, "unit": "kA"}
